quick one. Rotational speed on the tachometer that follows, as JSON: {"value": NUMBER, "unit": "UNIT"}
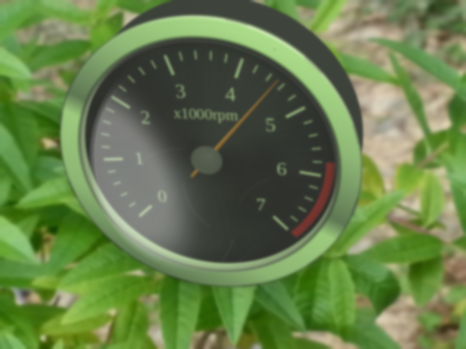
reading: {"value": 4500, "unit": "rpm"}
